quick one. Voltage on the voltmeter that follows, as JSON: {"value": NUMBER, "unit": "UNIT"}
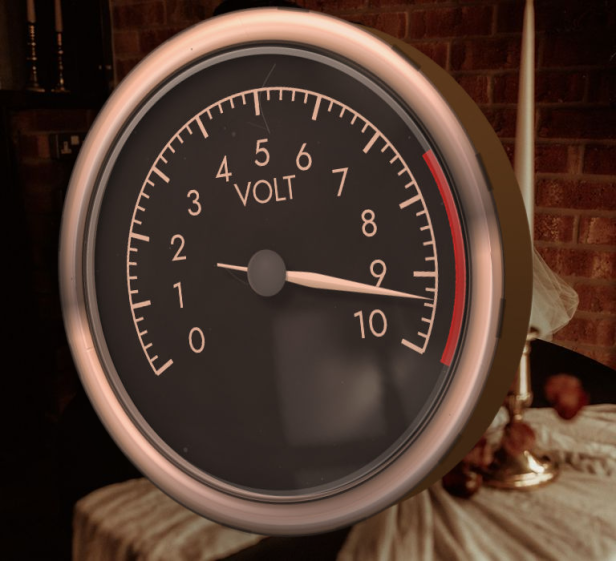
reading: {"value": 9.3, "unit": "V"}
